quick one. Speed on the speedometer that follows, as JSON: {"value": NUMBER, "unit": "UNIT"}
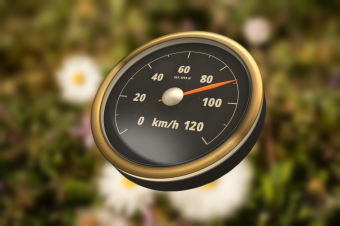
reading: {"value": 90, "unit": "km/h"}
